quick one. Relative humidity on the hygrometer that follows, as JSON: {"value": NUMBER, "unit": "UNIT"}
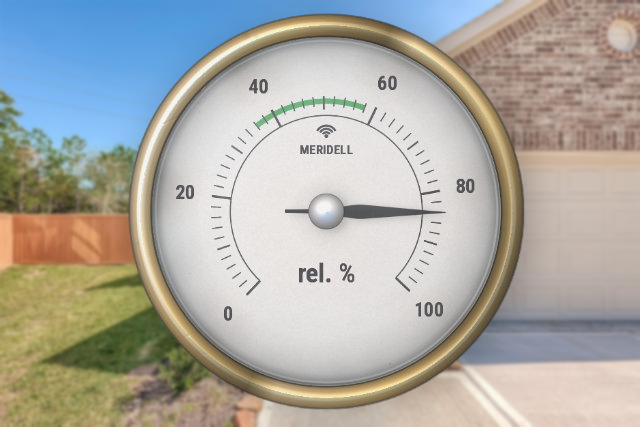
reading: {"value": 84, "unit": "%"}
